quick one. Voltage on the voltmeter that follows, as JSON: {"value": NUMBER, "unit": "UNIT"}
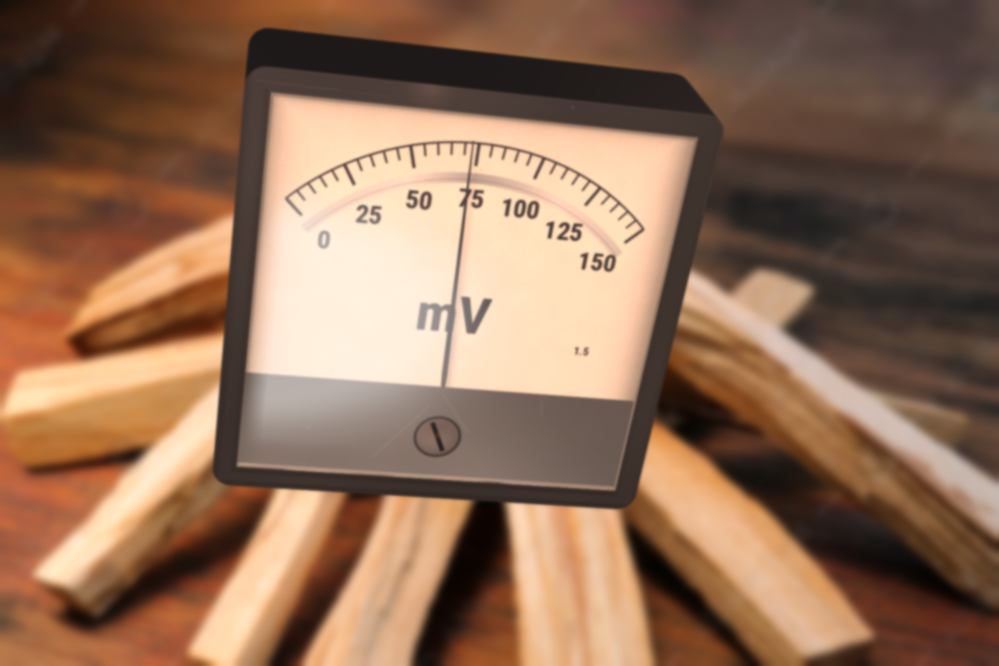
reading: {"value": 72.5, "unit": "mV"}
